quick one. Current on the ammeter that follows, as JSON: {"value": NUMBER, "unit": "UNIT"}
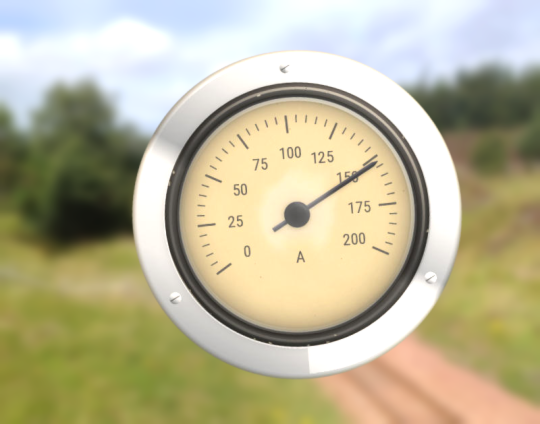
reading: {"value": 152.5, "unit": "A"}
